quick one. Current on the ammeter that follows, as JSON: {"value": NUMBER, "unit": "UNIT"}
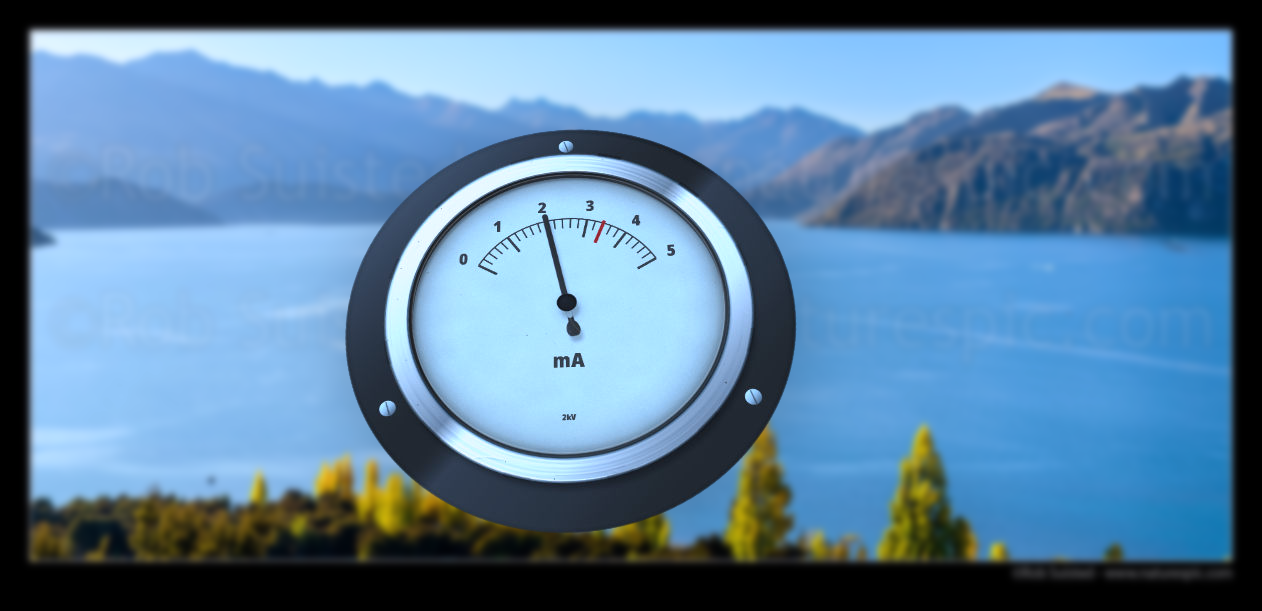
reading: {"value": 2, "unit": "mA"}
